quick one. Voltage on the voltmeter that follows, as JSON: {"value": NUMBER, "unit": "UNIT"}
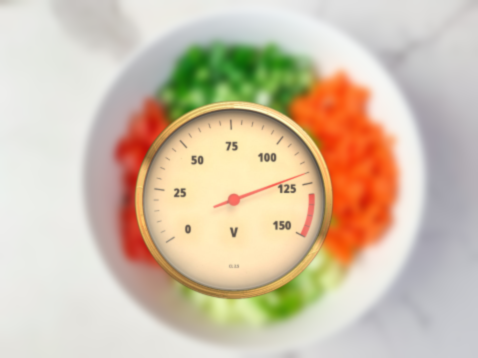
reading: {"value": 120, "unit": "V"}
